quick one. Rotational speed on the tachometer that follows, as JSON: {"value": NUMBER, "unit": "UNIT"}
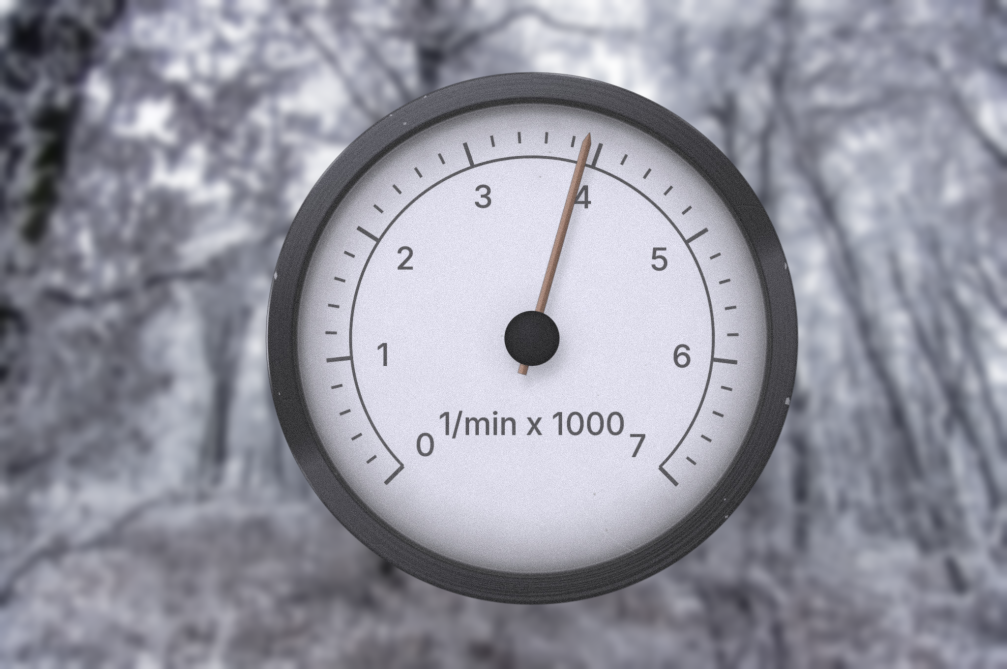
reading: {"value": 3900, "unit": "rpm"}
